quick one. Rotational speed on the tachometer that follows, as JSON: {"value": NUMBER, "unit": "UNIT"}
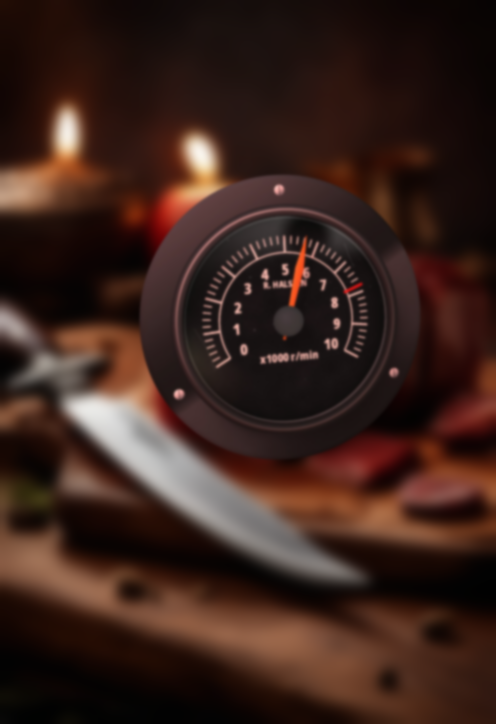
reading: {"value": 5600, "unit": "rpm"}
